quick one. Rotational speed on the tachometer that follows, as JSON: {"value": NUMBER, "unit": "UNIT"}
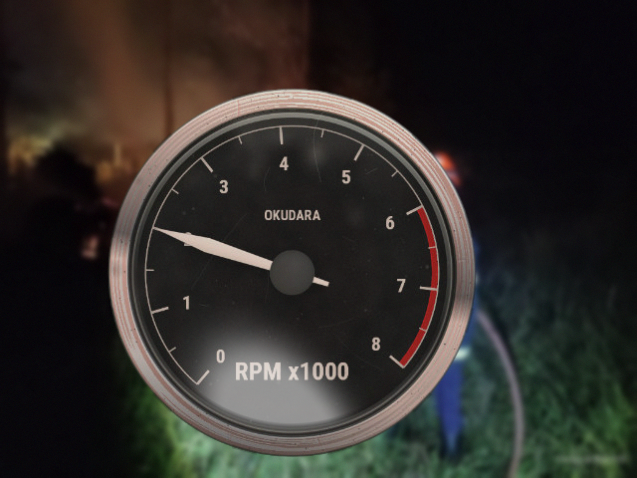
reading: {"value": 2000, "unit": "rpm"}
